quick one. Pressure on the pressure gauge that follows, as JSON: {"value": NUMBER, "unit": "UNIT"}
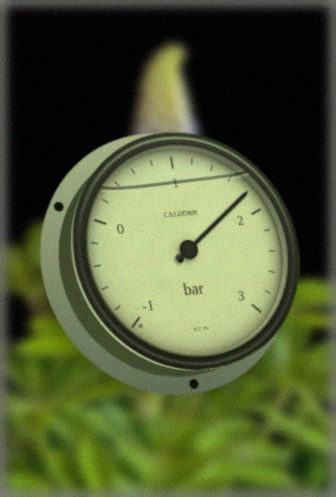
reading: {"value": 1.8, "unit": "bar"}
